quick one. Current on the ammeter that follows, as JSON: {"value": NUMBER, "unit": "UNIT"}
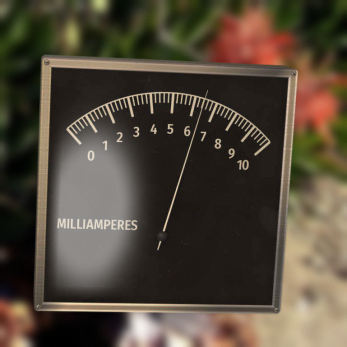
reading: {"value": 6.4, "unit": "mA"}
